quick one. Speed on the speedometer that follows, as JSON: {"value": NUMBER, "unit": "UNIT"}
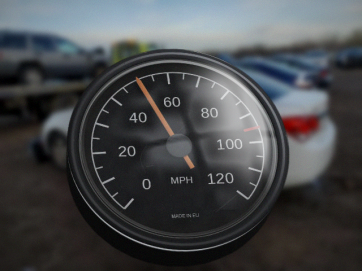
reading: {"value": 50, "unit": "mph"}
